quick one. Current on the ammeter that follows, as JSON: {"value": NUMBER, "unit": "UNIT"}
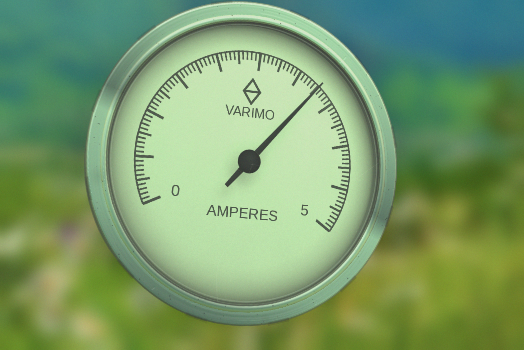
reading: {"value": 3.25, "unit": "A"}
